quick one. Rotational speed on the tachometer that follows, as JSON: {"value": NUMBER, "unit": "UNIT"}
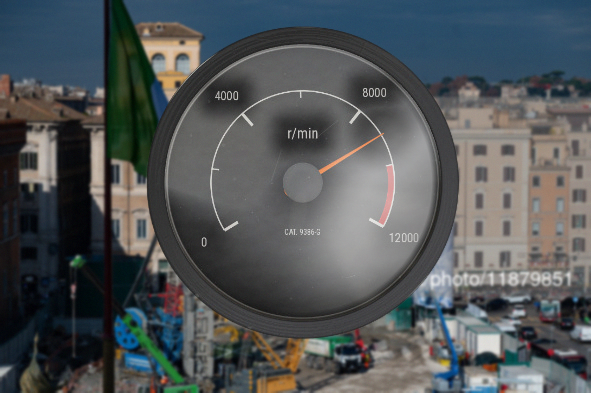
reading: {"value": 9000, "unit": "rpm"}
